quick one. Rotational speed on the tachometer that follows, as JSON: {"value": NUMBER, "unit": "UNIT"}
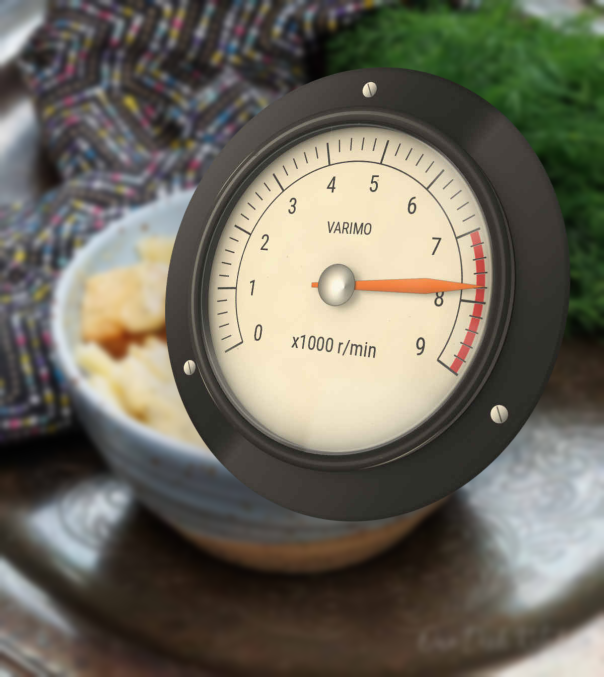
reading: {"value": 7800, "unit": "rpm"}
